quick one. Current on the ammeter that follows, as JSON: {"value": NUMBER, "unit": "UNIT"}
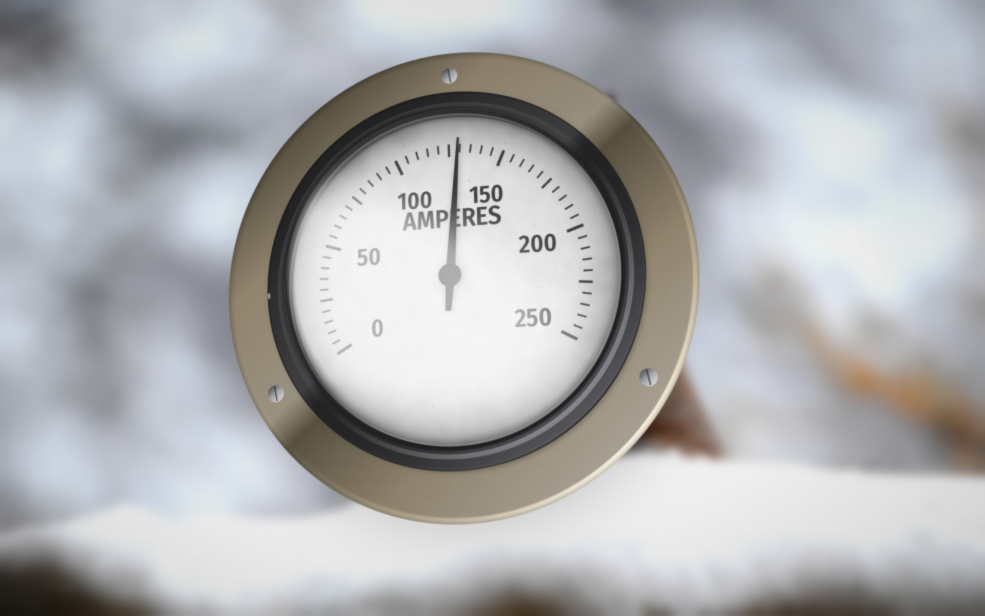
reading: {"value": 130, "unit": "A"}
